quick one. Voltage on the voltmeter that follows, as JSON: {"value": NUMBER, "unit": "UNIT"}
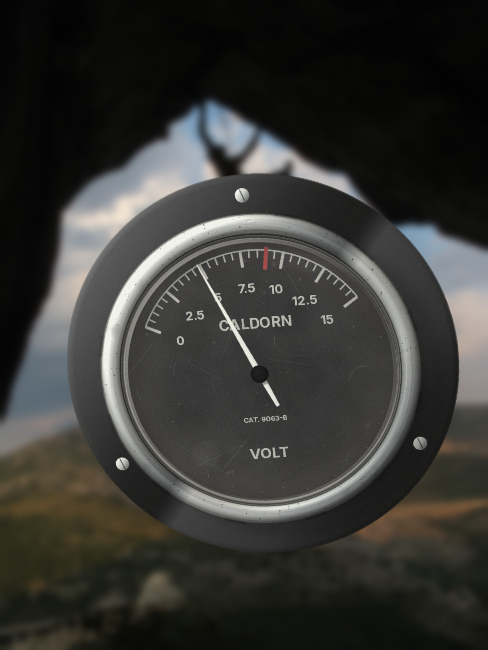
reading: {"value": 5, "unit": "V"}
